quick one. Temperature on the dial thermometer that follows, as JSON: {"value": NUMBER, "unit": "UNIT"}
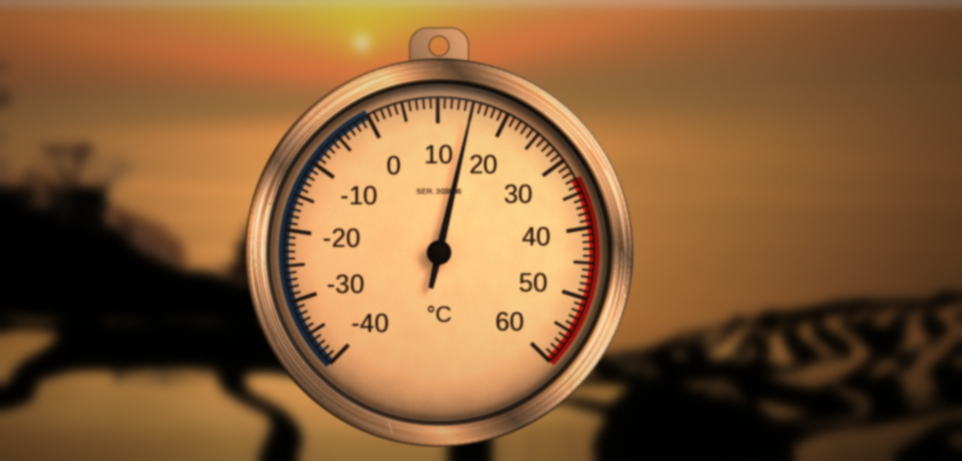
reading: {"value": 15, "unit": "°C"}
